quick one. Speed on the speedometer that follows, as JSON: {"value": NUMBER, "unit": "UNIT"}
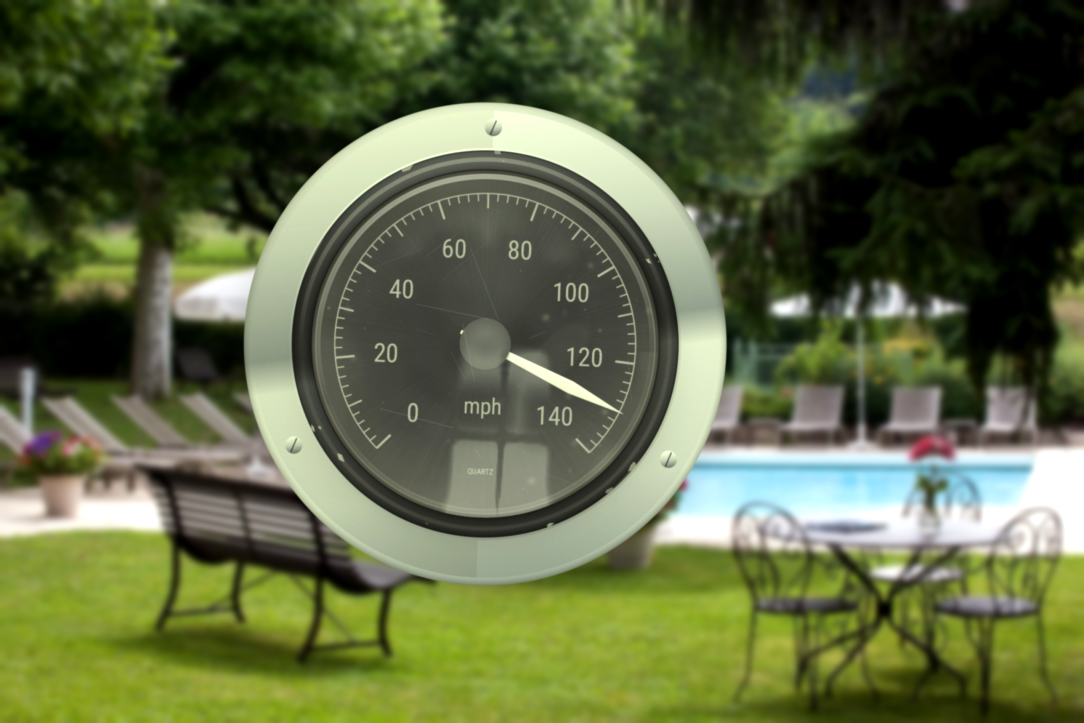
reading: {"value": 130, "unit": "mph"}
